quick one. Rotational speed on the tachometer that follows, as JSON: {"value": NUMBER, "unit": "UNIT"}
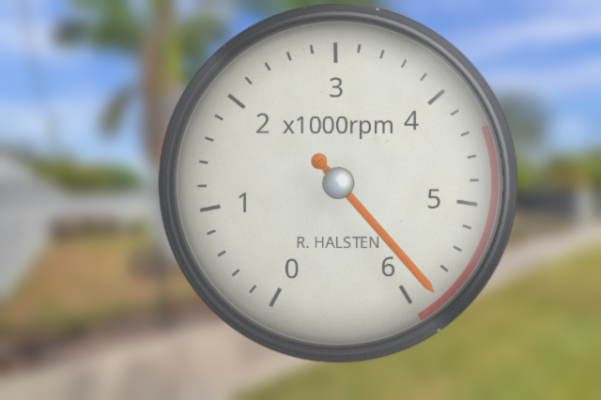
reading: {"value": 5800, "unit": "rpm"}
